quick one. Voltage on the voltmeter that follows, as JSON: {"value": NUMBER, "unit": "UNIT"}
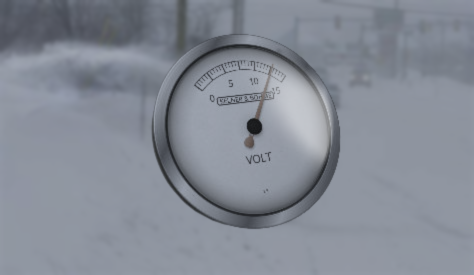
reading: {"value": 12.5, "unit": "V"}
